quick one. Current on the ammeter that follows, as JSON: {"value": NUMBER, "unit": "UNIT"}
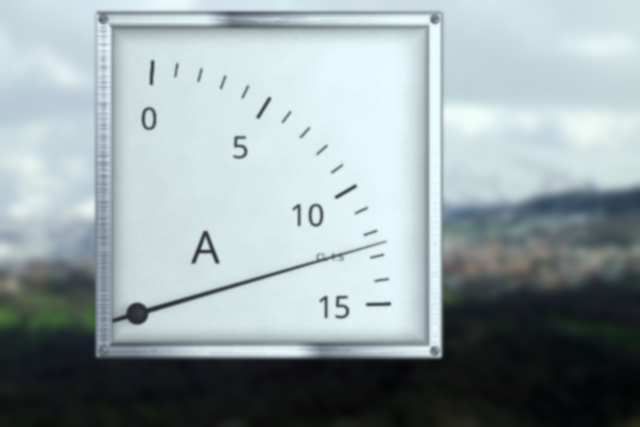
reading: {"value": 12.5, "unit": "A"}
